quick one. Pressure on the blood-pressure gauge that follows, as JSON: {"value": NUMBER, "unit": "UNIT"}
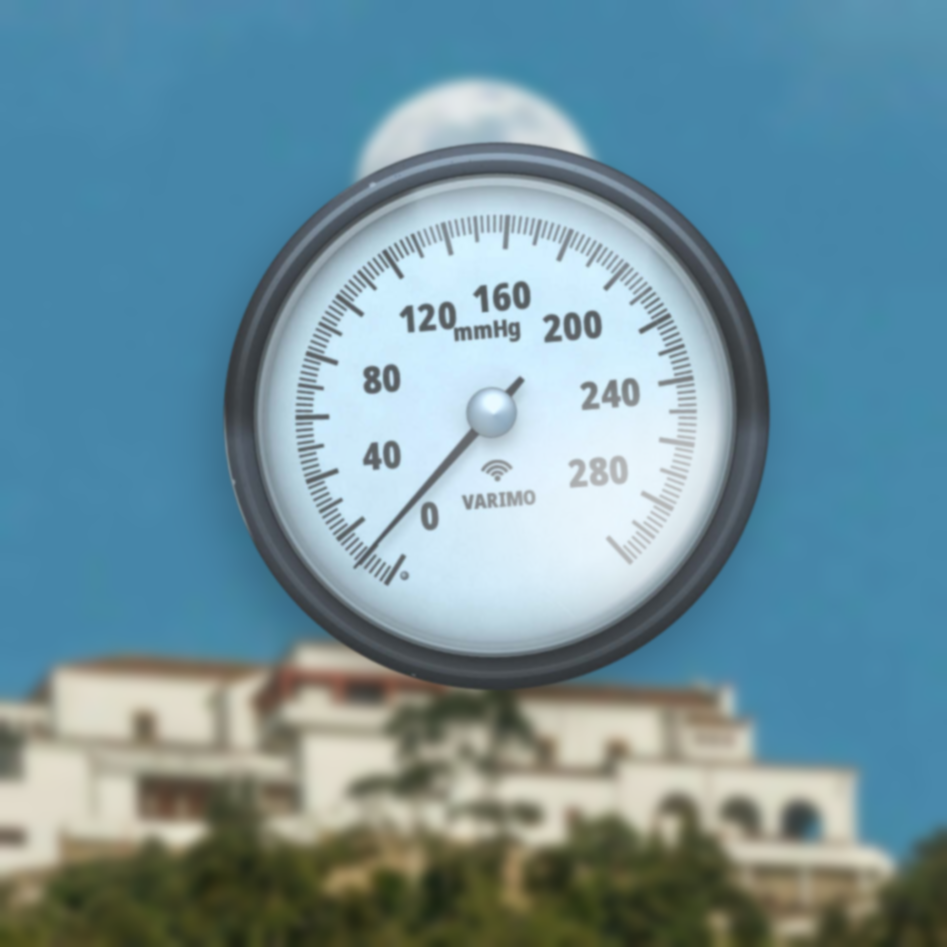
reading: {"value": 10, "unit": "mmHg"}
